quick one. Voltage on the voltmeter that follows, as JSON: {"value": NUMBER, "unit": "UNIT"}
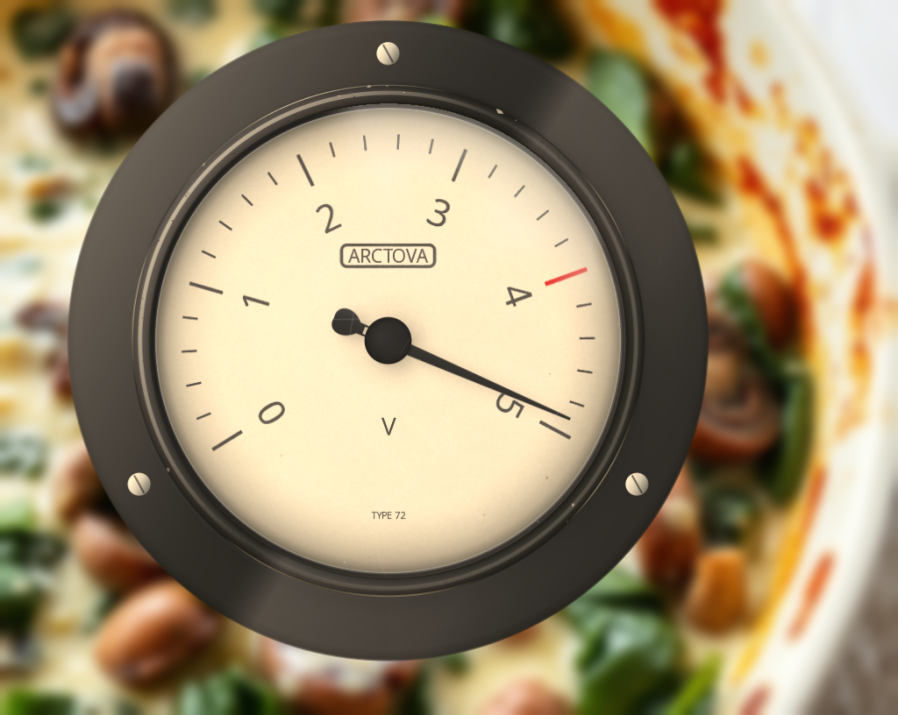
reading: {"value": 4.9, "unit": "V"}
